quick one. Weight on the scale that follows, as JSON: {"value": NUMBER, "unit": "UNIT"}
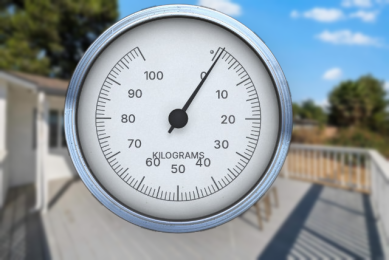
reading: {"value": 1, "unit": "kg"}
